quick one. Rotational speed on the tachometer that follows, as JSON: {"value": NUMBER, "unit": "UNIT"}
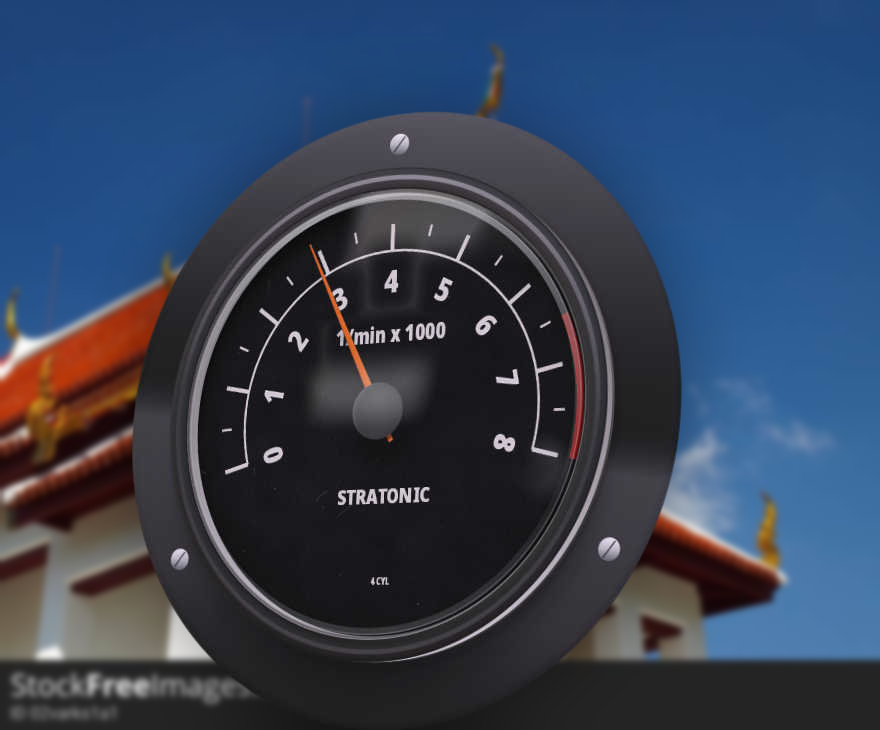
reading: {"value": 3000, "unit": "rpm"}
